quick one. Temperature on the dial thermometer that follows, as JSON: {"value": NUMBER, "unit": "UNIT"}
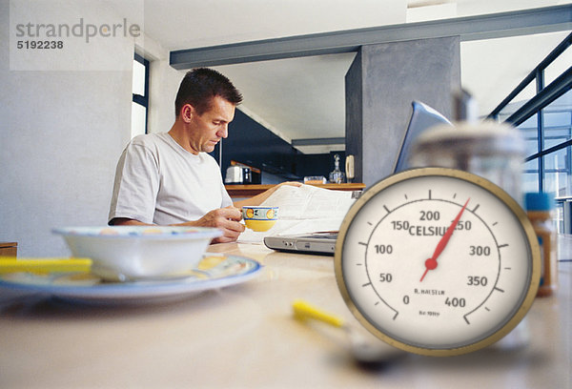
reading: {"value": 237.5, "unit": "°C"}
